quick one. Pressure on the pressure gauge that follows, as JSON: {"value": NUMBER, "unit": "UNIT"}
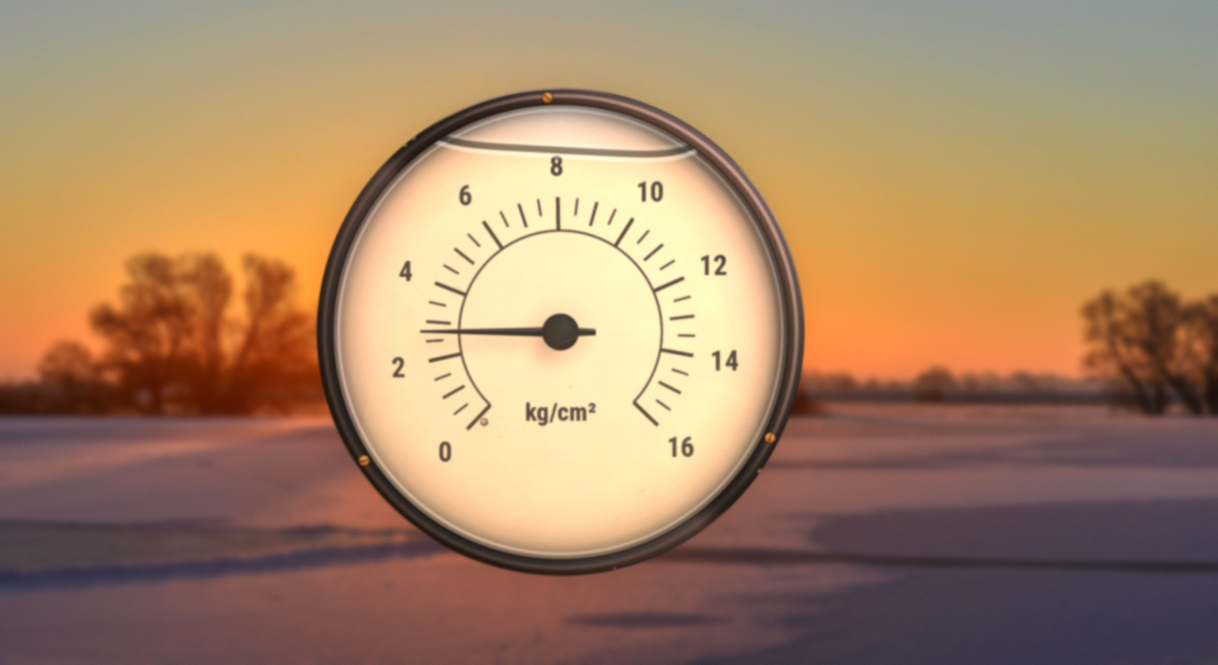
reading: {"value": 2.75, "unit": "kg/cm²"}
